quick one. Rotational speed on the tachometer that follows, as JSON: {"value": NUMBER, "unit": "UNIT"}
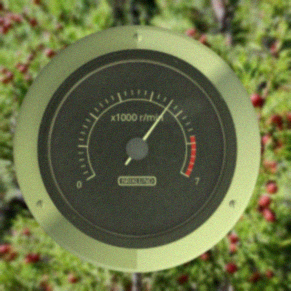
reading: {"value": 4600, "unit": "rpm"}
